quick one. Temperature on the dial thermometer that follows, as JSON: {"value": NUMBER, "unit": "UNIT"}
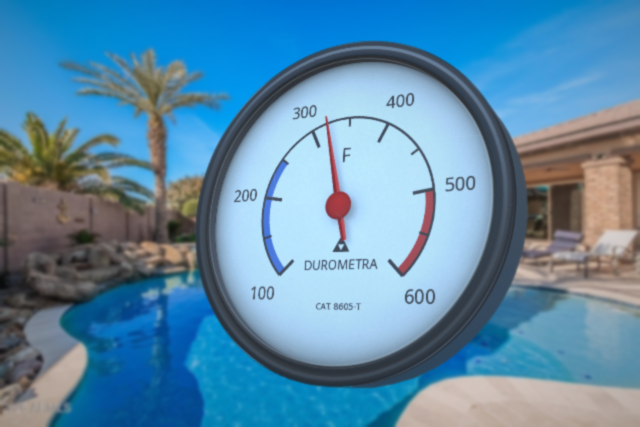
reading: {"value": 325, "unit": "°F"}
